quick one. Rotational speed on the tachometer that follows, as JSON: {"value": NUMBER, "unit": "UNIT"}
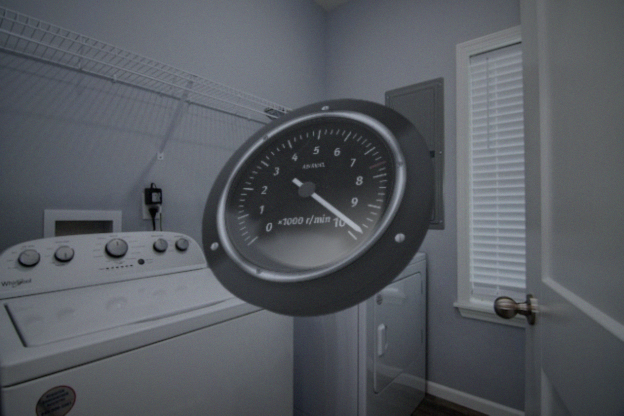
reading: {"value": 9800, "unit": "rpm"}
